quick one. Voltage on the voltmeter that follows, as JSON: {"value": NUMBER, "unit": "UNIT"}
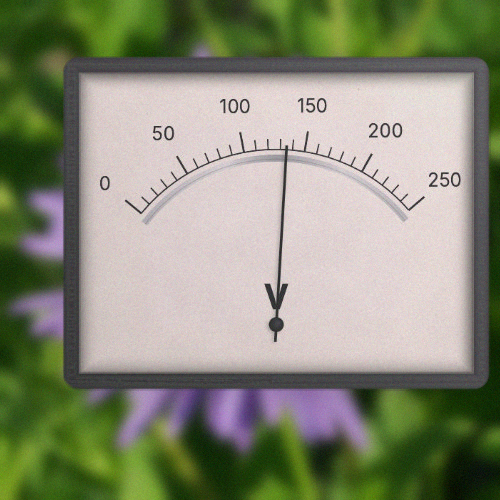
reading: {"value": 135, "unit": "V"}
